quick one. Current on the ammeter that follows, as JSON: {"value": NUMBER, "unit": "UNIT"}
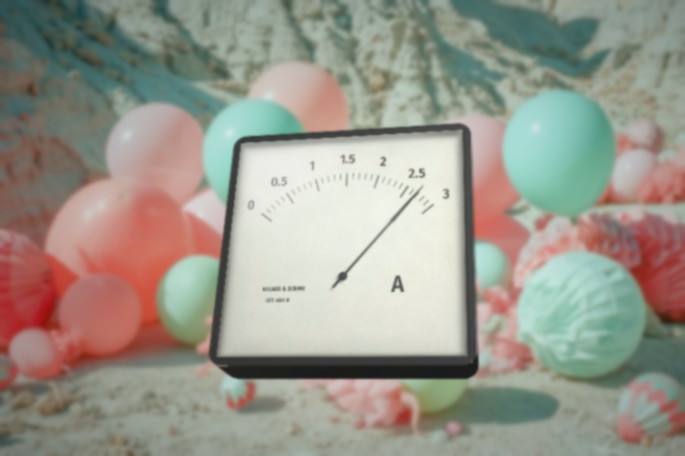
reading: {"value": 2.7, "unit": "A"}
